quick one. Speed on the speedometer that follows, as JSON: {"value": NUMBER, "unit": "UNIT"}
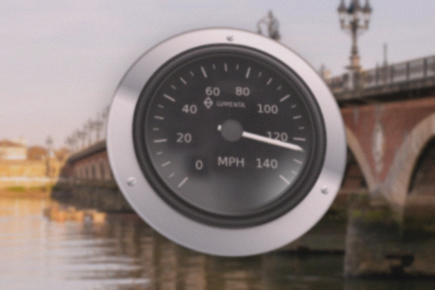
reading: {"value": 125, "unit": "mph"}
